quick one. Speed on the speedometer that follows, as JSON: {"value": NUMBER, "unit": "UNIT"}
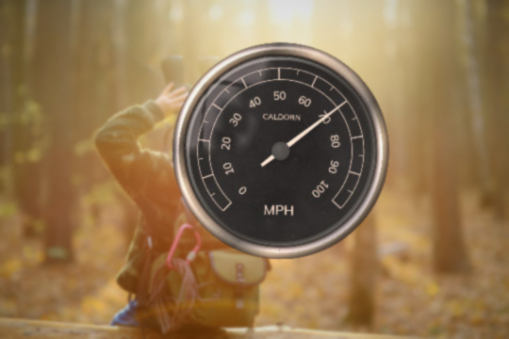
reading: {"value": 70, "unit": "mph"}
